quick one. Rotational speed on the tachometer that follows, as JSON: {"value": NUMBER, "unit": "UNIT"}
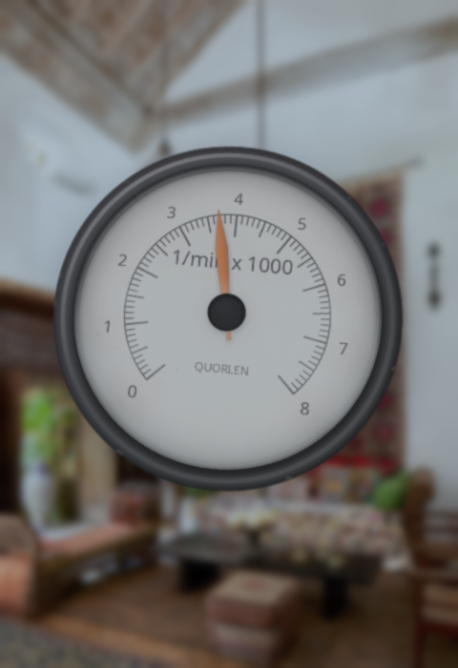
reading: {"value": 3700, "unit": "rpm"}
